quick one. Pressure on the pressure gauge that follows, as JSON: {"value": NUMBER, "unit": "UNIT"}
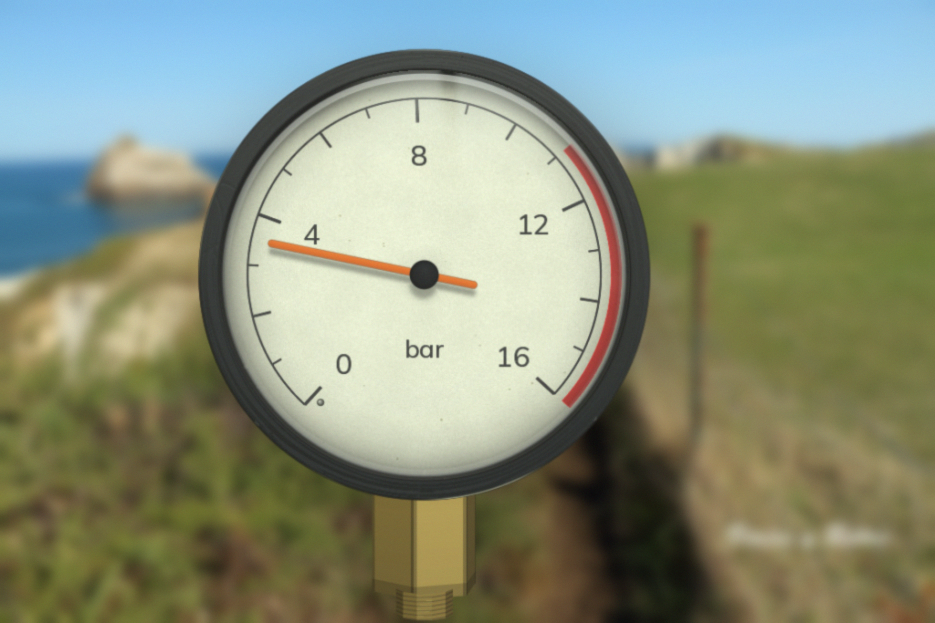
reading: {"value": 3.5, "unit": "bar"}
